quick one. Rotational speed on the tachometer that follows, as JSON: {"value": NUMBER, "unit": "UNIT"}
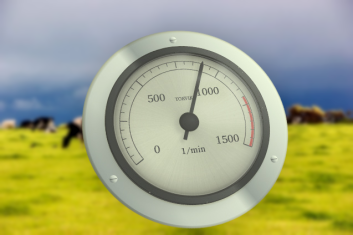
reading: {"value": 900, "unit": "rpm"}
